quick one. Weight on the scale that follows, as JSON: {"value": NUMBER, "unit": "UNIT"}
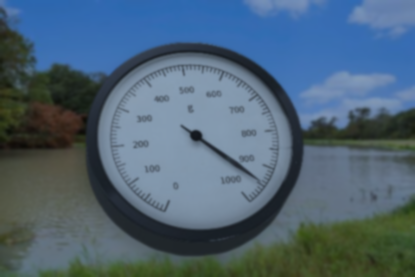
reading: {"value": 950, "unit": "g"}
